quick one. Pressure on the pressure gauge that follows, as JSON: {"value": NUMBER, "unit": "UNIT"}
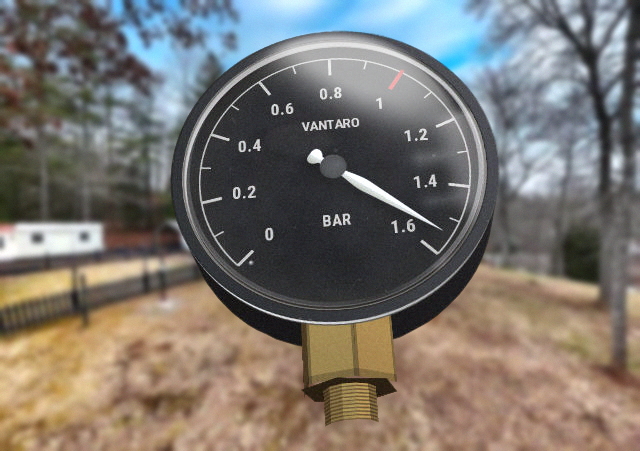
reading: {"value": 1.55, "unit": "bar"}
